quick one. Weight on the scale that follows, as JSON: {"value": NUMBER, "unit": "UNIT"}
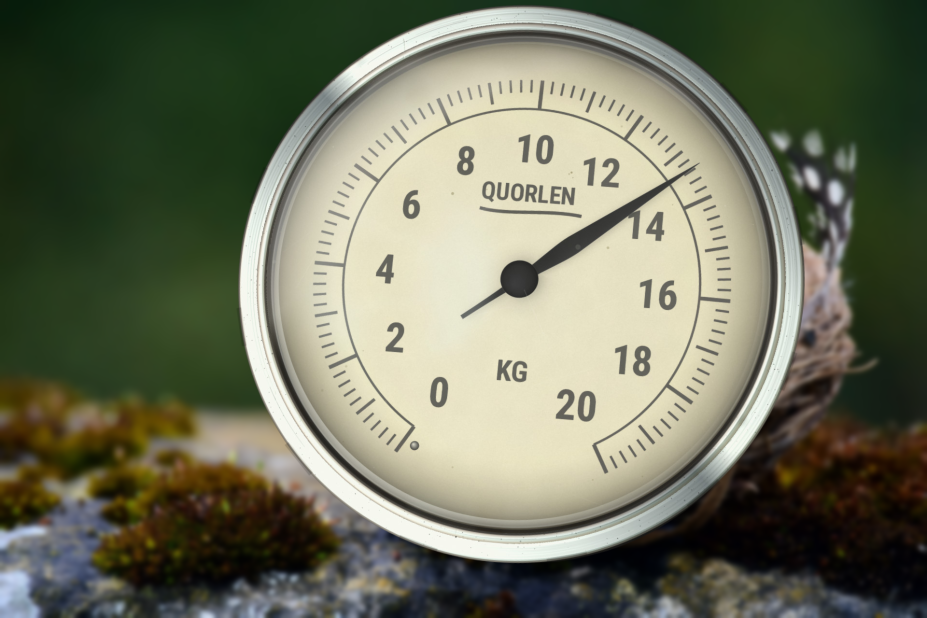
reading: {"value": 13.4, "unit": "kg"}
